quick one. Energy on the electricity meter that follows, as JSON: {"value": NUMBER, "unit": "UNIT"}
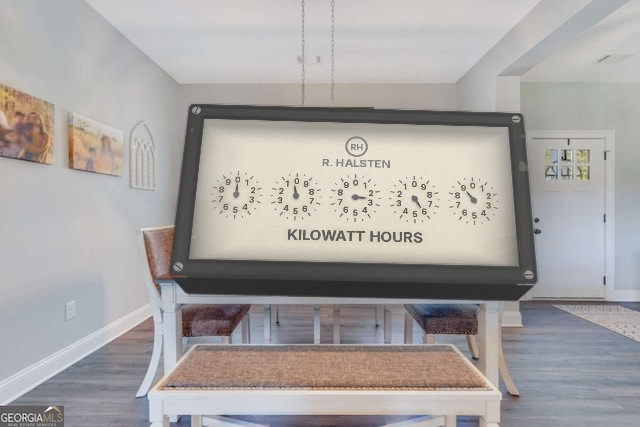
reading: {"value": 259, "unit": "kWh"}
